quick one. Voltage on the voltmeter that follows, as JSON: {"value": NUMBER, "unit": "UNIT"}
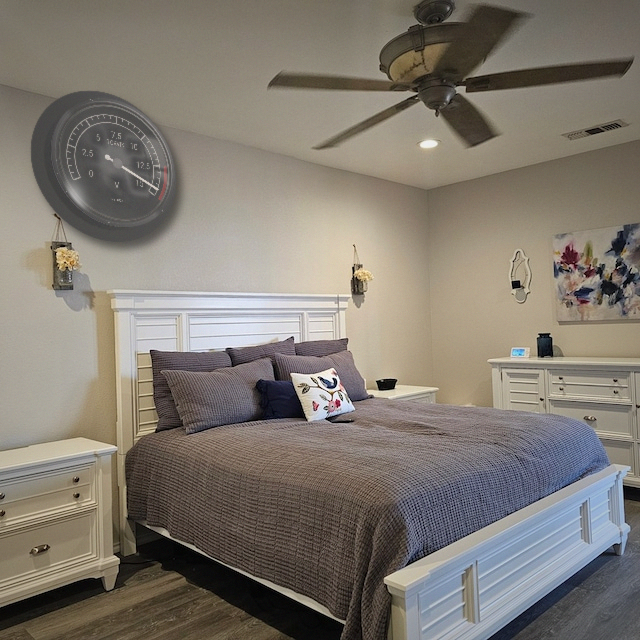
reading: {"value": 14.5, "unit": "V"}
